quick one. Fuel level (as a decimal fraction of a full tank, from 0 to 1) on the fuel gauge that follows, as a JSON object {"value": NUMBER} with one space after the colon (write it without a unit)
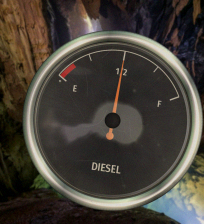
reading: {"value": 0.5}
